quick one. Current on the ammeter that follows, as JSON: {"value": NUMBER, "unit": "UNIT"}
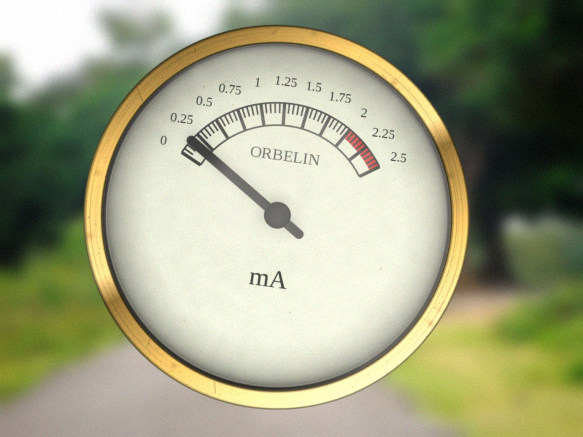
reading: {"value": 0.15, "unit": "mA"}
